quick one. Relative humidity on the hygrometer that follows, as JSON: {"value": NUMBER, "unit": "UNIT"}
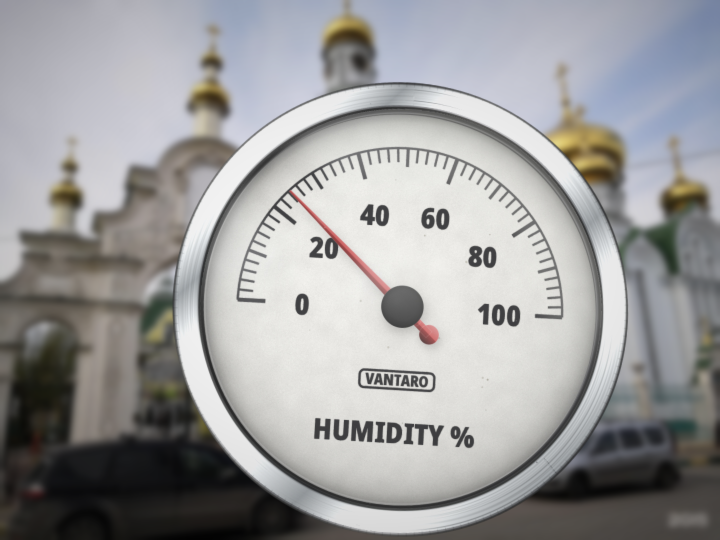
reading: {"value": 24, "unit": "%"}
